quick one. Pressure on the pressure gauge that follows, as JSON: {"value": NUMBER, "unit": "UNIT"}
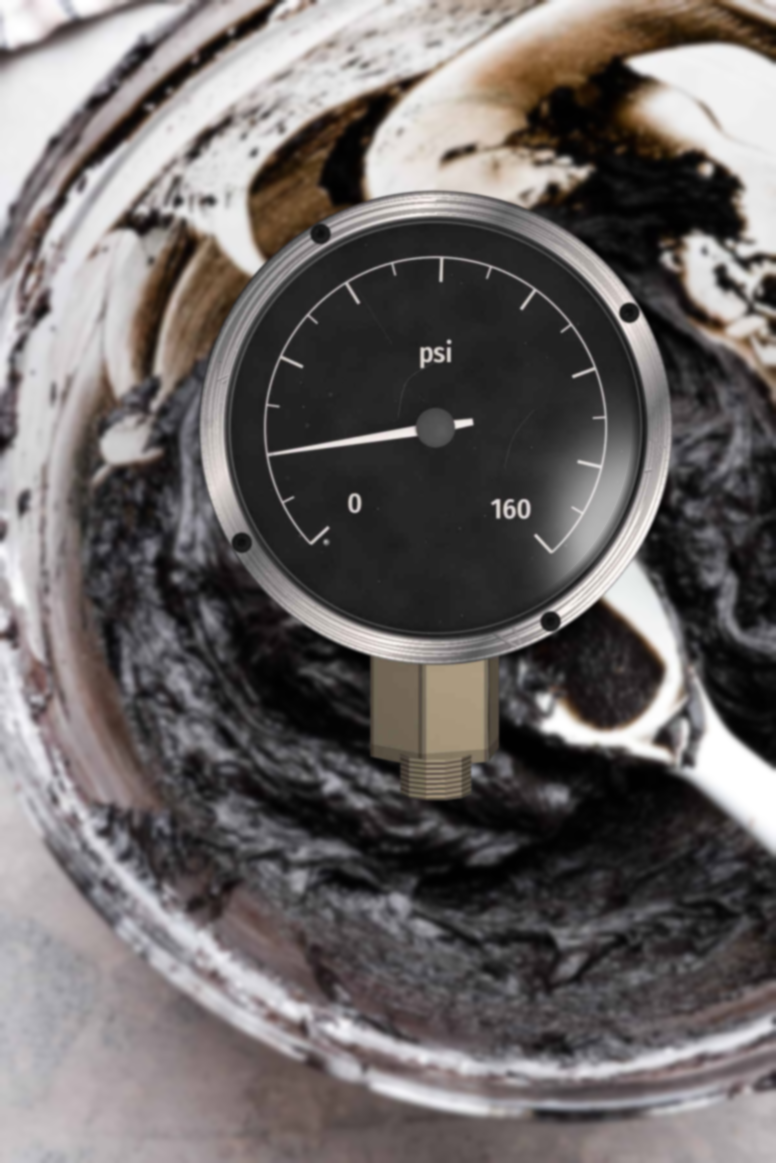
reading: {"value": 20, "unit": "psi"}
